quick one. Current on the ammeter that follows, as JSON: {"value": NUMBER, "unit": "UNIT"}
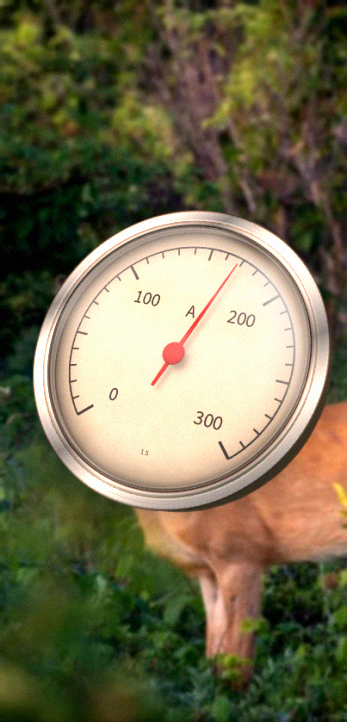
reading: {"value": 170, "unit": "A"}
